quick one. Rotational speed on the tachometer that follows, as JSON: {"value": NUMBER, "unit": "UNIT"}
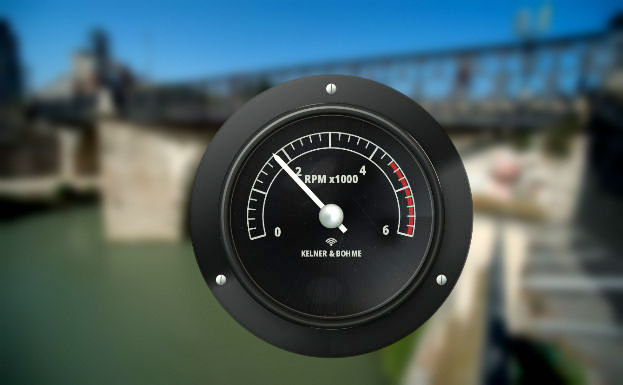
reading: {"value": 1800, "unit": "rpm"}
